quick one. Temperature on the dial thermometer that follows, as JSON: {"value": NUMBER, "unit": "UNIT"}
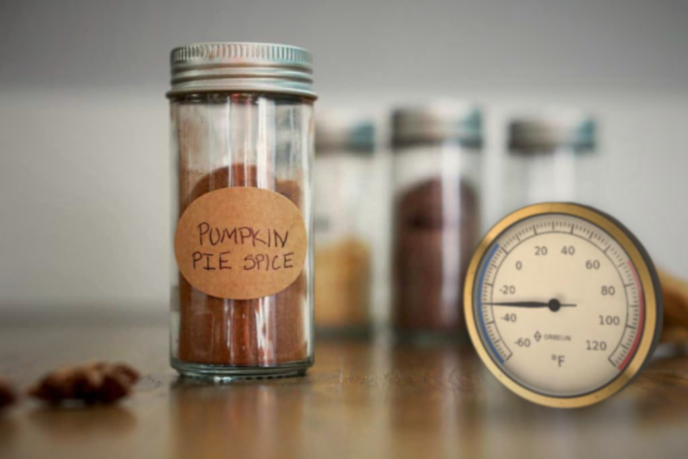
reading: {"value": -30, "unit": "°F"}
